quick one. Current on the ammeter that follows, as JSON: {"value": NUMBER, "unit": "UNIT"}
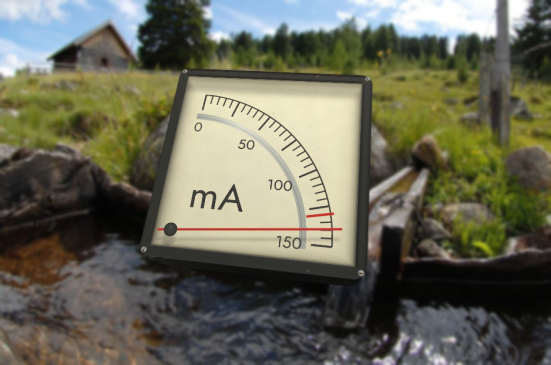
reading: {"value": 140, "unit": "mA"}
